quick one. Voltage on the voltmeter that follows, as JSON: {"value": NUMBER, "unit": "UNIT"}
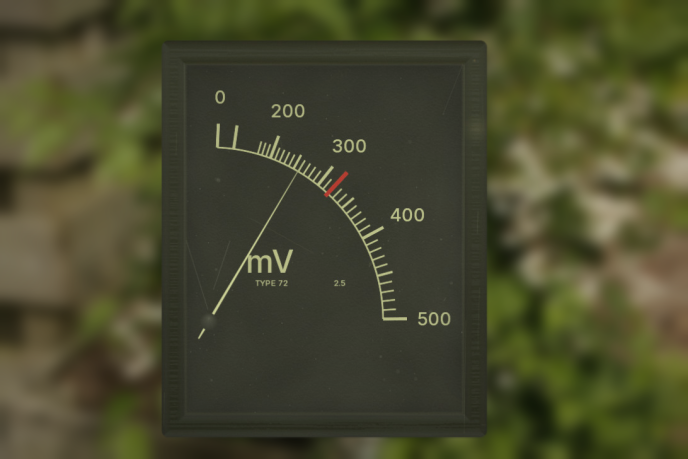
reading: {"value": 260, "unit": "mV"}
